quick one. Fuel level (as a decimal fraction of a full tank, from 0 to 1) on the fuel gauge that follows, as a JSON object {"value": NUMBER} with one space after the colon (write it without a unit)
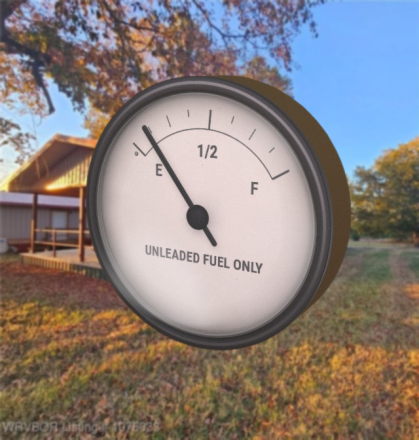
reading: {"value": 0.125}
